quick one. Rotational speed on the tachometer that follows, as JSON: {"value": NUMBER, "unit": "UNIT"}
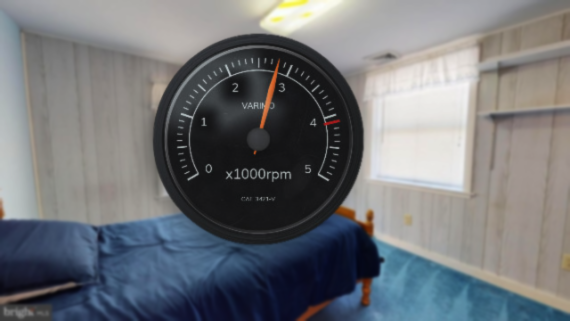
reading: {"value": 2800, "unit": "rpm"}
